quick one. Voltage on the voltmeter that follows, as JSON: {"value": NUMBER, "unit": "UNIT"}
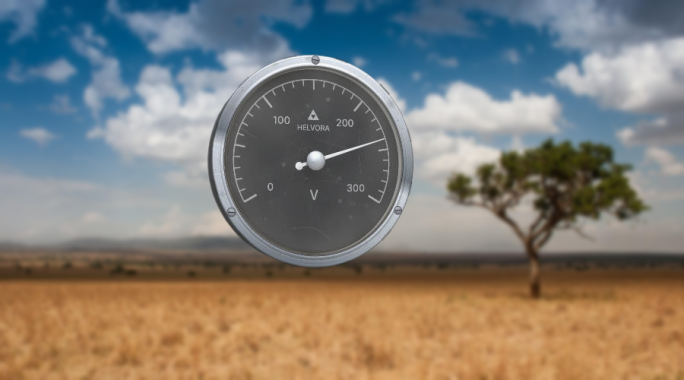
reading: {"value": 240, "unit": "V"}
